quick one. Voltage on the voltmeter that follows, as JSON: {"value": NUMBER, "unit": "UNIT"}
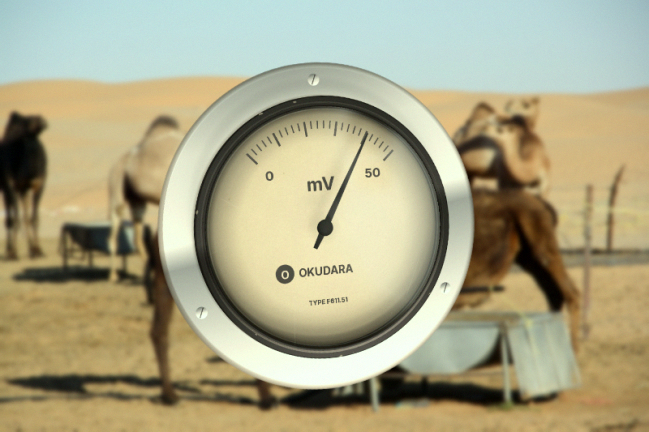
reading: {"value": 40, "unit": "mV"}
